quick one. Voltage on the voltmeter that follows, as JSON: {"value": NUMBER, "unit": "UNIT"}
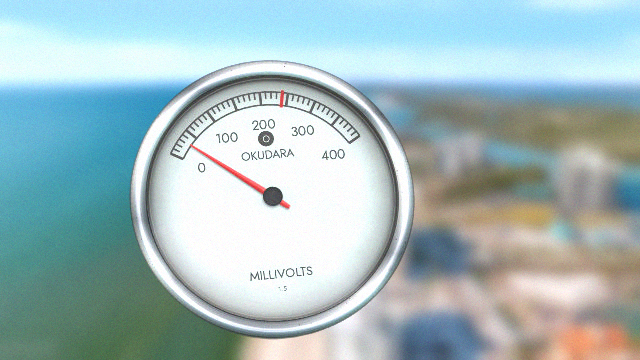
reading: {"value": 30, "unit": "mV"}
